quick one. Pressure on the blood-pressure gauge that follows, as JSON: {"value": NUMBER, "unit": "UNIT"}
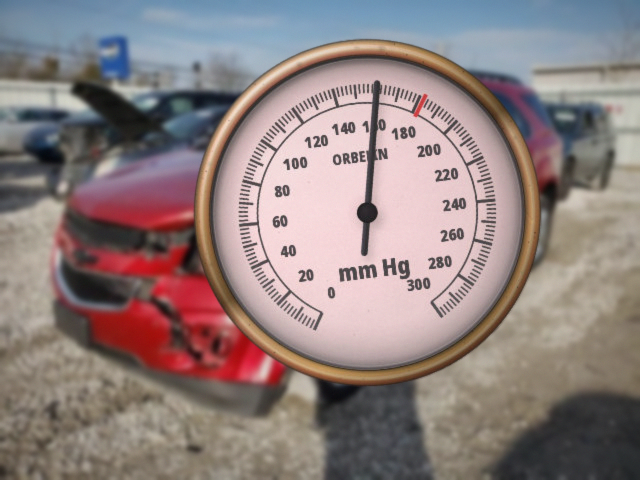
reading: {"value": 160, "unit": "mmHg"}
